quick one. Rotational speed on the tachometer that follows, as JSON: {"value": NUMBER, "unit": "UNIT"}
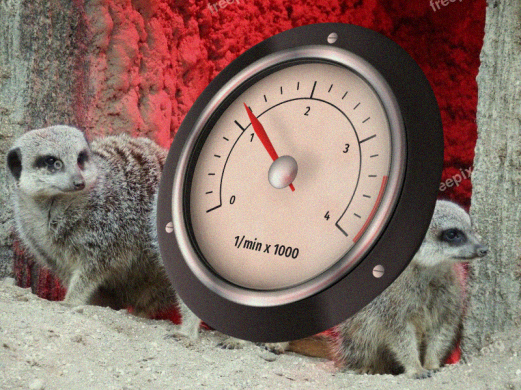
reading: {"value": 1200, "unit": "rpm"}
